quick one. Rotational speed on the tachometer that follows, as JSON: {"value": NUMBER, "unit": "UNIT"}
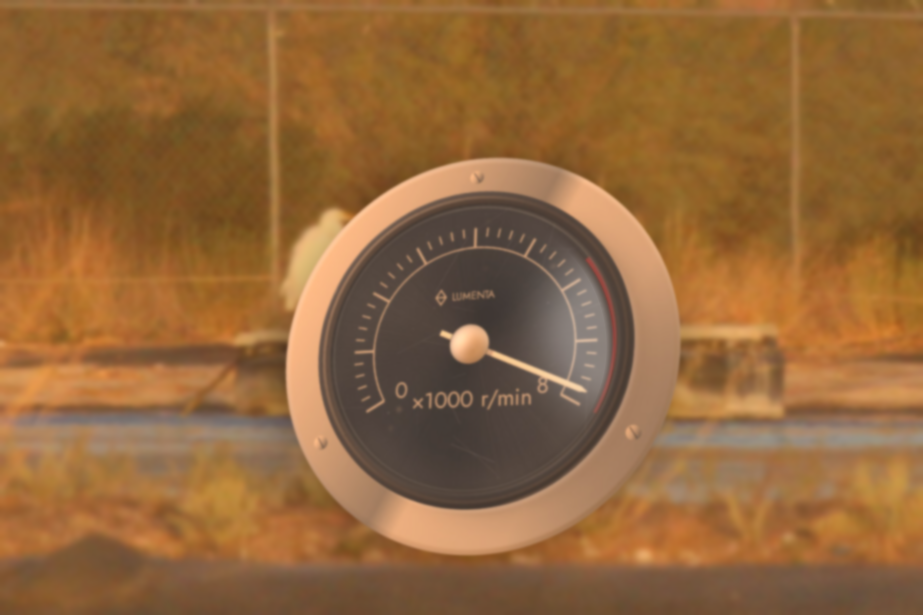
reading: {"value": 7800, "unit": "rpm"}
